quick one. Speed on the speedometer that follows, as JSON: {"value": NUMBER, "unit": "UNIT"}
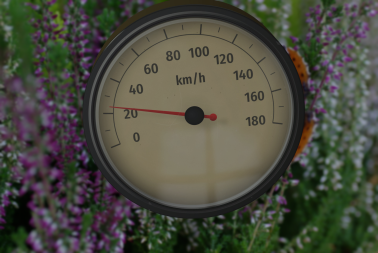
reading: {"value": 25, "unit": "km/h"}
